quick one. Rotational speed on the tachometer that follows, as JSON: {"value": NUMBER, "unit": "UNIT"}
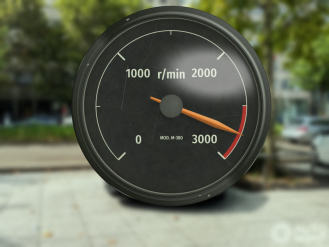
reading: {"value": 2750, "unit": "rpm"}
